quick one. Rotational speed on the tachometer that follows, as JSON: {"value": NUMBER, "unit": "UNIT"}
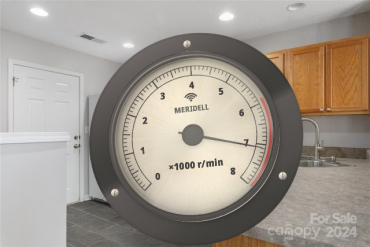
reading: {"value": 7100, "unit": "rpm"}
